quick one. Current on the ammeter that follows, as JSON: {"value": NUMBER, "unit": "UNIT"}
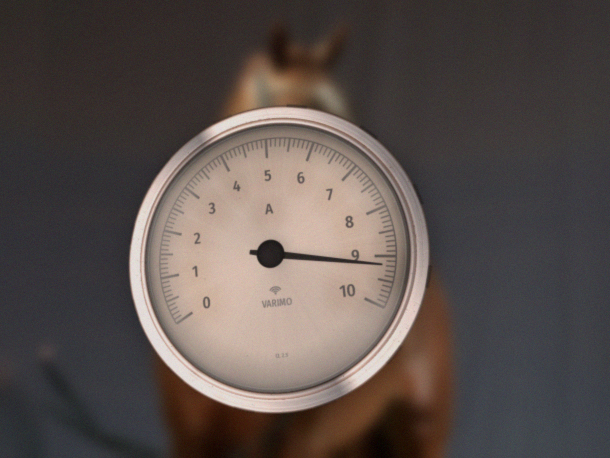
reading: {"value": 9.2, "unit": "A"}
